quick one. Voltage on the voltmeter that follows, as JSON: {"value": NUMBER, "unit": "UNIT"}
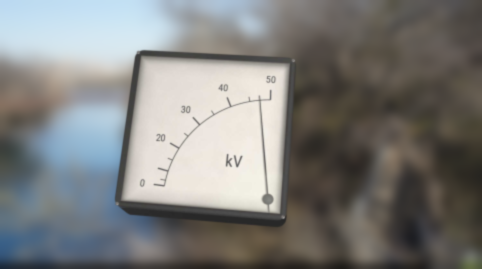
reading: {"value": 47.5, "unit": "kV"}
